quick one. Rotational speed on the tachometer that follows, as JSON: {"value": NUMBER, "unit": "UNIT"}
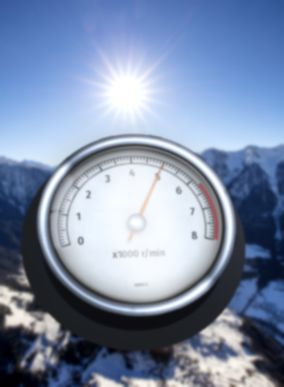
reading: {"value": 5000, "unit": "rpm"}
